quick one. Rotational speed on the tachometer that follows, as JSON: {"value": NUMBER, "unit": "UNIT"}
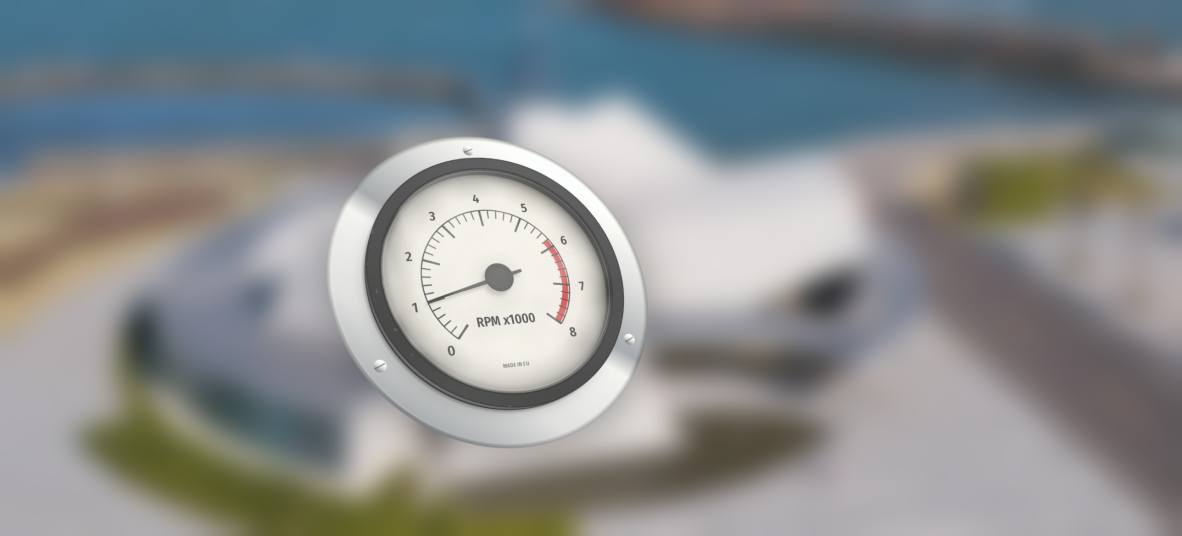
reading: {"value": 1000, "unit": "rpm"}
